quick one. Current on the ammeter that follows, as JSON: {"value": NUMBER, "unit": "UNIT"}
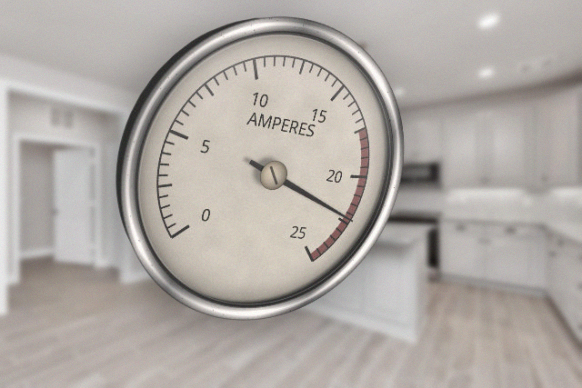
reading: {"value": 22.25, "unit": "A"}
